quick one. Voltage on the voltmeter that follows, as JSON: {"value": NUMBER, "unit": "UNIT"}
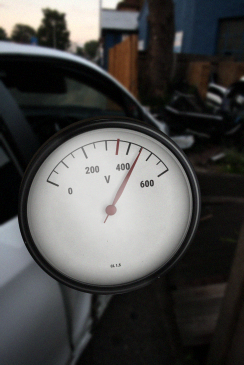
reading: {"value": 450, "unit": "V"}
